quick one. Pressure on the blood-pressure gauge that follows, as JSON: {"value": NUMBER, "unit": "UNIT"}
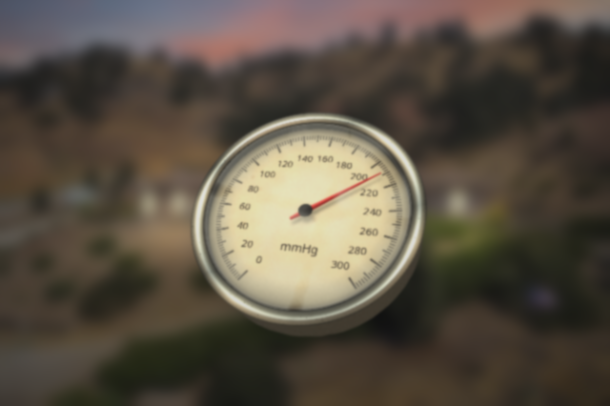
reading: {"value": 210, "unit": "mmHg"}
